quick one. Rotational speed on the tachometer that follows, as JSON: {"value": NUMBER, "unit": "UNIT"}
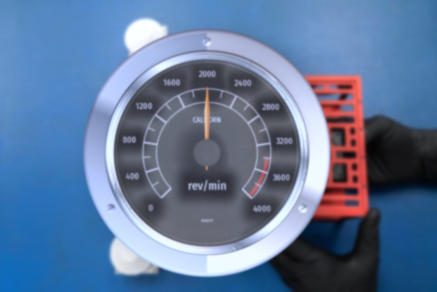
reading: {"value": 2000, "unit": "rpm"}
